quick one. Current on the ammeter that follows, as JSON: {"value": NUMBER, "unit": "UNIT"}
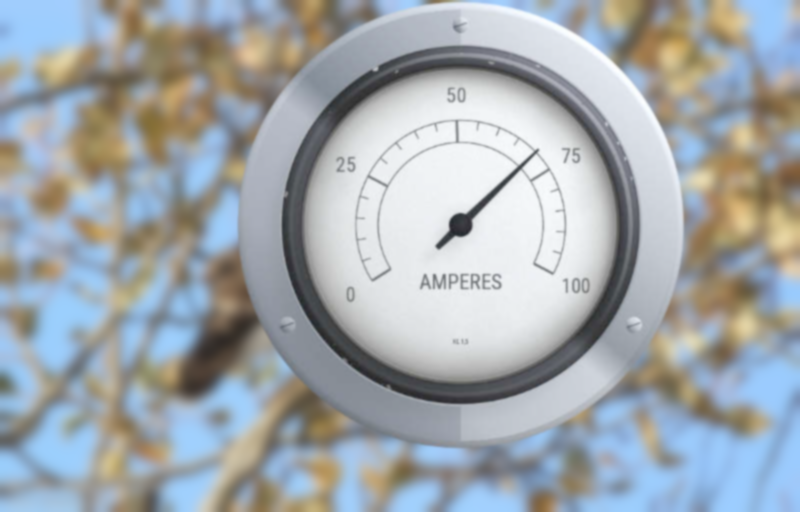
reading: {"value": 70, "unit": "A"}
